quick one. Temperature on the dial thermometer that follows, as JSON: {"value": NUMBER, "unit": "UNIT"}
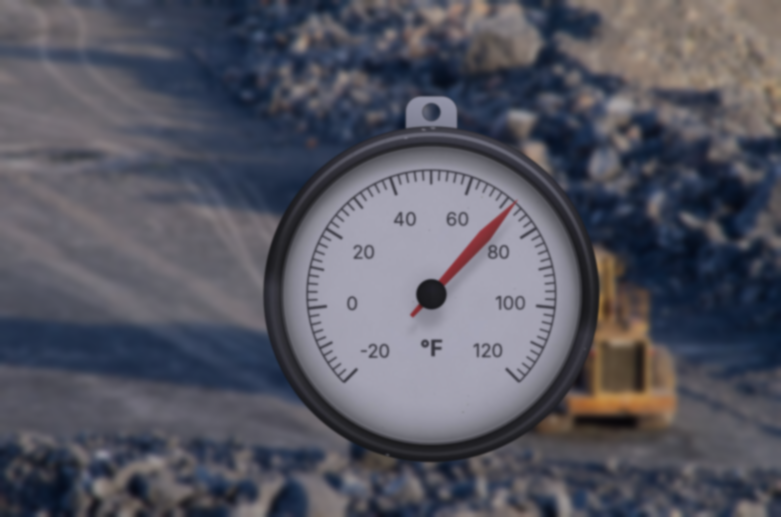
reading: {"value": 72, "unit": "°F"}
